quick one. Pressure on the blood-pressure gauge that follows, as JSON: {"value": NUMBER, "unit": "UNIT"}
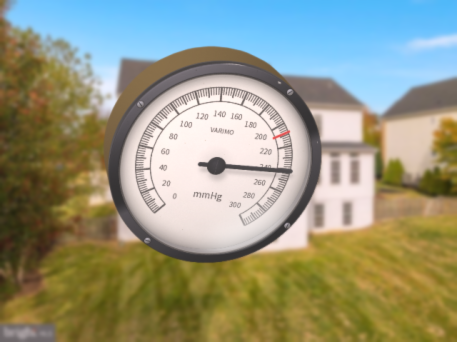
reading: {"value": 240, "unit": "mmHg"}
